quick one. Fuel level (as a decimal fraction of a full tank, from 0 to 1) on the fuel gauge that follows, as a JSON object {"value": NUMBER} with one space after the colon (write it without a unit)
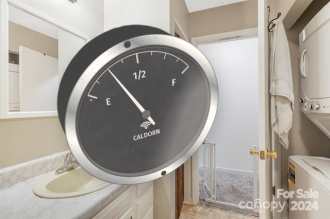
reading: {"value": 0.25}
